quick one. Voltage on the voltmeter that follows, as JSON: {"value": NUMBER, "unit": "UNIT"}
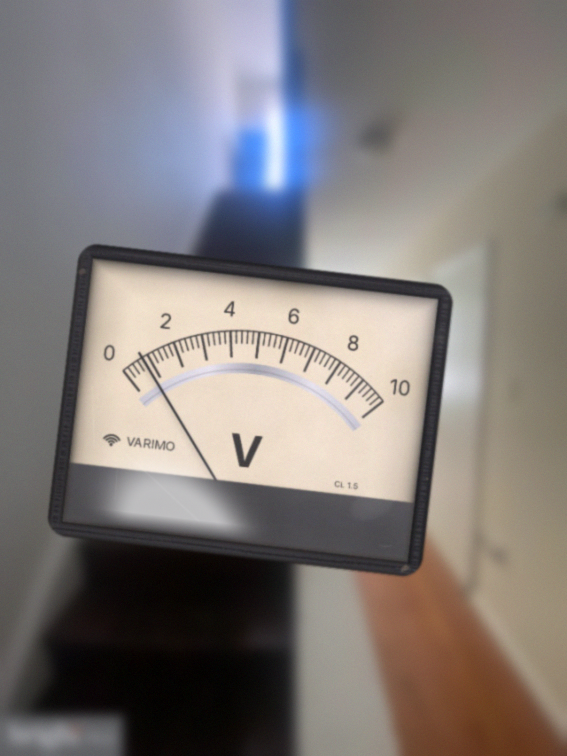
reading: {"value": 0.8, "unit": "V"}
